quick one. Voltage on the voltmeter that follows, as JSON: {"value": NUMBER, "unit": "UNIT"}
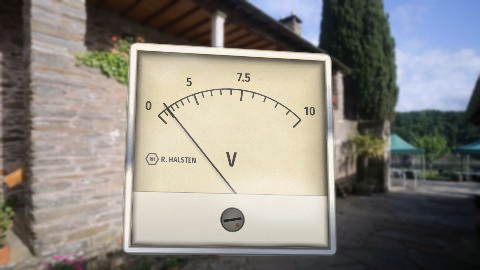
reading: {"value": 2.5, "unit": "V"}
